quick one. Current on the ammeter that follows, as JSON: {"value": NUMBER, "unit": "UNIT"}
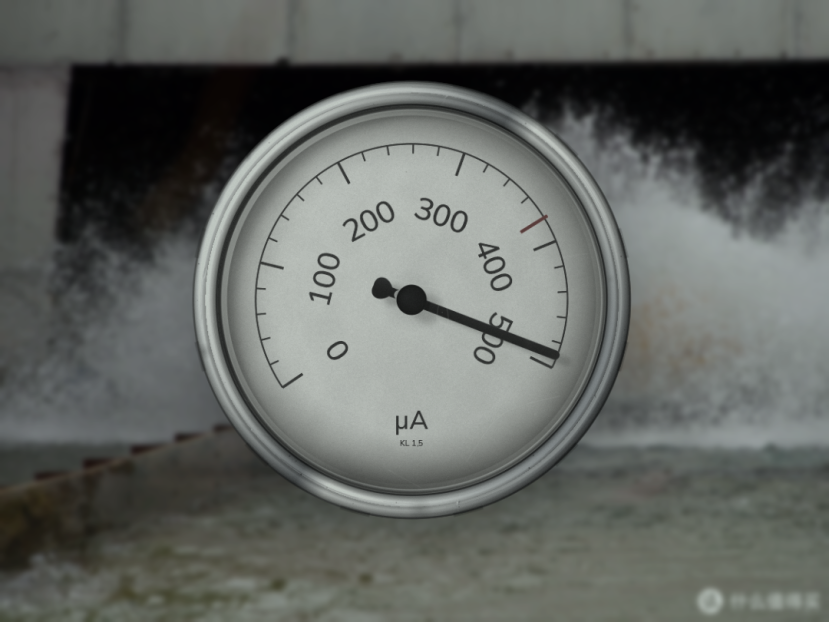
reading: {"value": 490, "unit": "µA"}
